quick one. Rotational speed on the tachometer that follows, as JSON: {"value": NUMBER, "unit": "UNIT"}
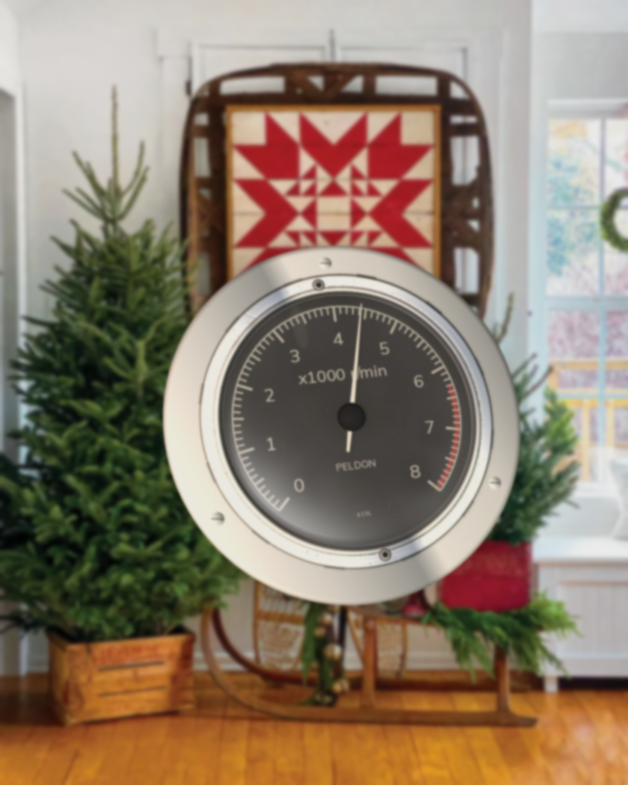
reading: {"value": 4400, "unit": "rpm"}
